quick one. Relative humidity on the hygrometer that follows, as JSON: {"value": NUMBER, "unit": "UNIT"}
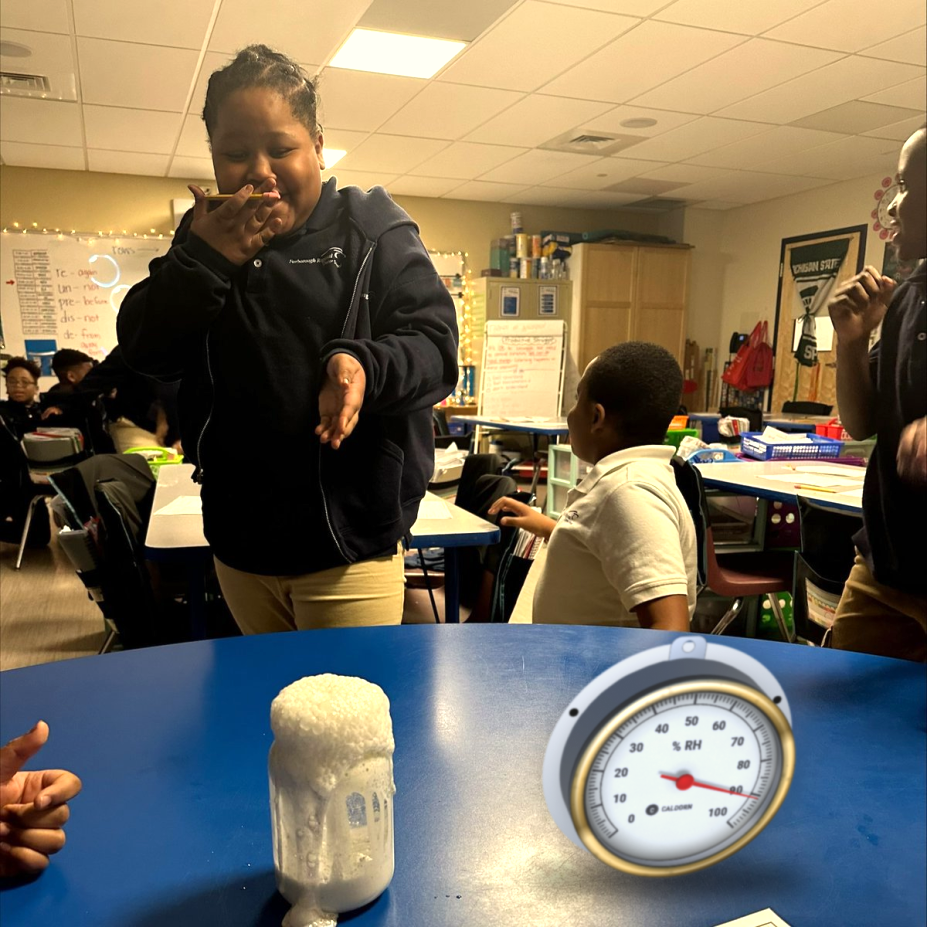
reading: {"value": 90, "unit": "%"}
